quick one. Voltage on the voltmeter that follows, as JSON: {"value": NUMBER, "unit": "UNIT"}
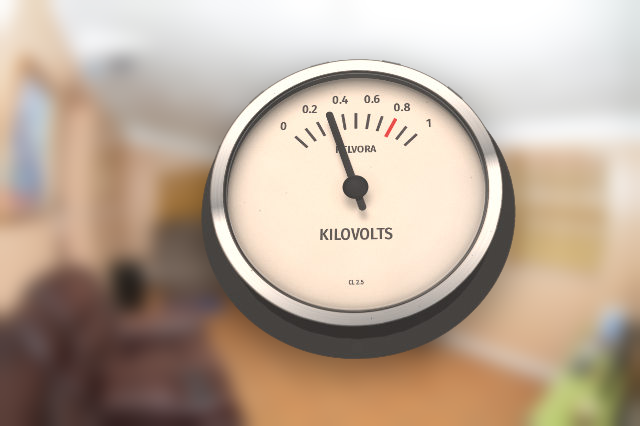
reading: {"value": 0.3, "unit": "kV"}
